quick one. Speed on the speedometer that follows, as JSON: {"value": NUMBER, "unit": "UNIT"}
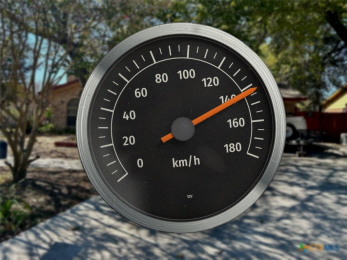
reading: {"value": 142.5, "unit": "km/h"}
